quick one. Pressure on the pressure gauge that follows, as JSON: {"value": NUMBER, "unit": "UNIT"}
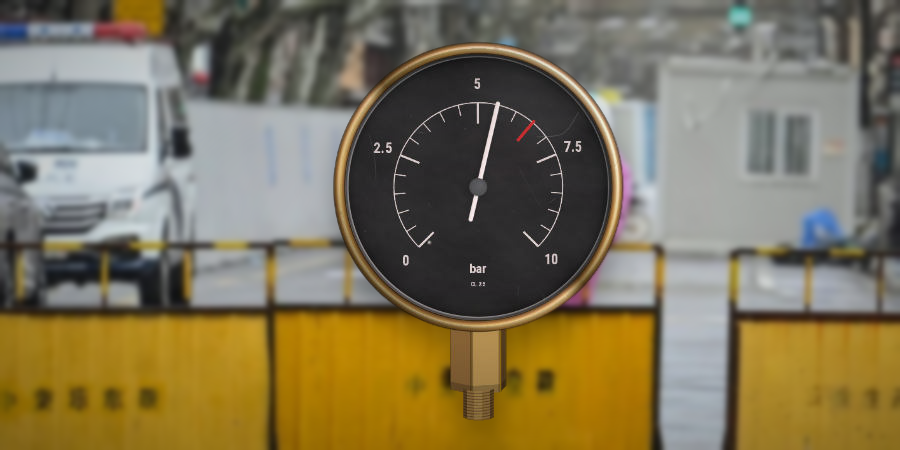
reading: {"value": 5.5, "unit": "bar"}
